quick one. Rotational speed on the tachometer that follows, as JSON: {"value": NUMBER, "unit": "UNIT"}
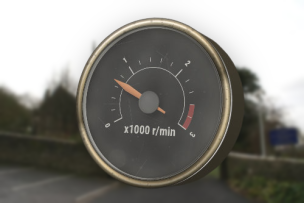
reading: {"value": 700, "unit": "rpm"}
